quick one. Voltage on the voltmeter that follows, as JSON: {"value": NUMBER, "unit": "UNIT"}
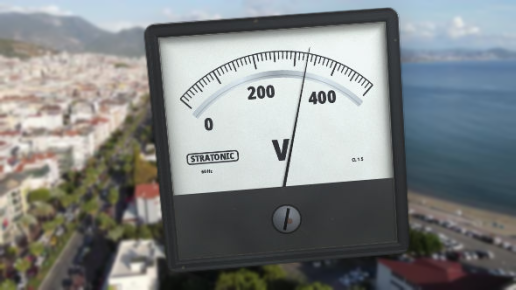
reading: {"value": 330, "unit": "V"}
